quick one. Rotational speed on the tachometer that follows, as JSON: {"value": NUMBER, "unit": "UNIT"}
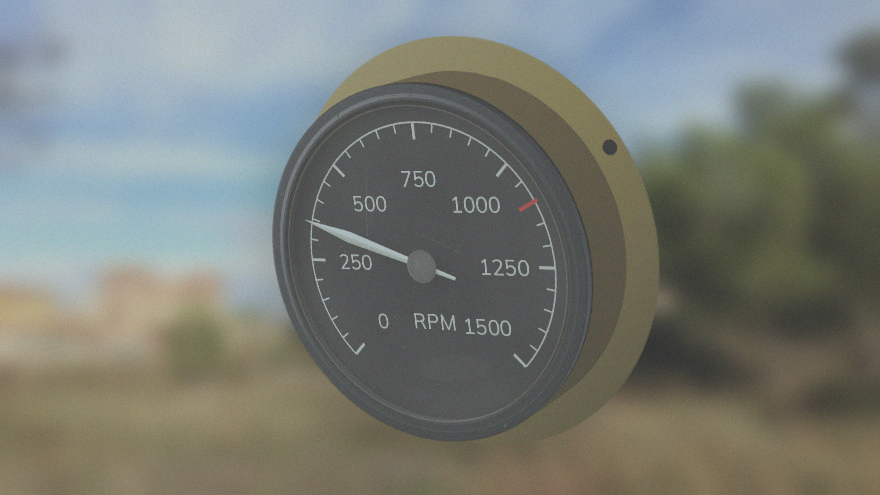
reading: {"value": 350, "unit": "rpm"}
